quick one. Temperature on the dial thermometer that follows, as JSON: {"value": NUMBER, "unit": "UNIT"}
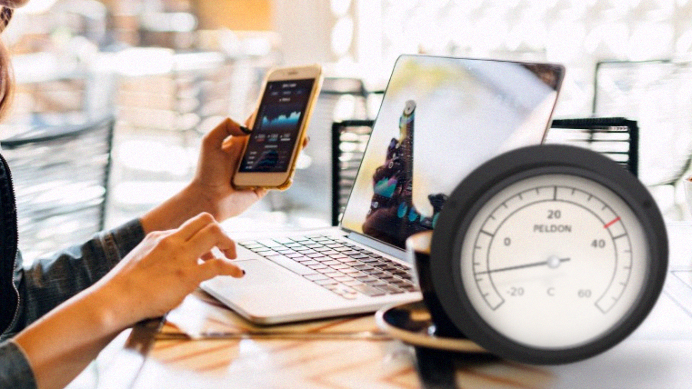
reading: {"value": -10, "unit": "°C"}
